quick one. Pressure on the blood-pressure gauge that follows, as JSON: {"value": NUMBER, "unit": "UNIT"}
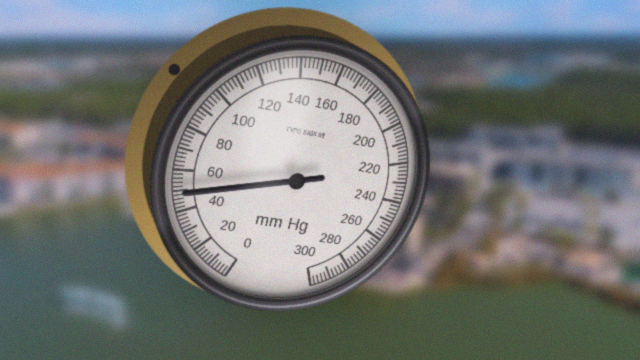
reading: {"value": 50, "unit": "mmHg"}
